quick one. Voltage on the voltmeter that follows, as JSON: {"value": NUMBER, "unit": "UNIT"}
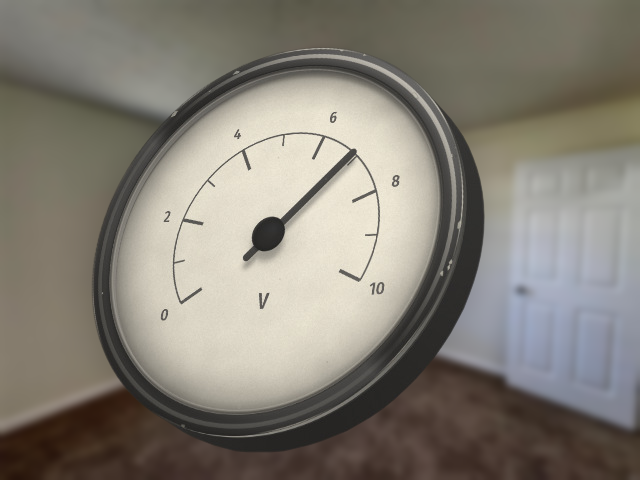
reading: {"value": 7, "unit": "V"}
